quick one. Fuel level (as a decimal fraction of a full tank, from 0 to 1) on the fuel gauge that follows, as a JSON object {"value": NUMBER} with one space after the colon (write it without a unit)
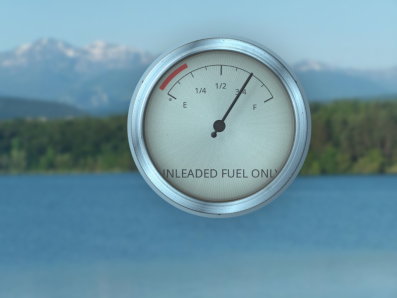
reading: {"value": 0.75}
